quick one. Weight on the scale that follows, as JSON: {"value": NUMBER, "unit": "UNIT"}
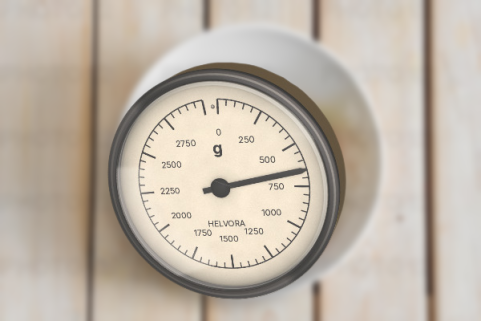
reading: {"value": 650, "unit": "g"}
